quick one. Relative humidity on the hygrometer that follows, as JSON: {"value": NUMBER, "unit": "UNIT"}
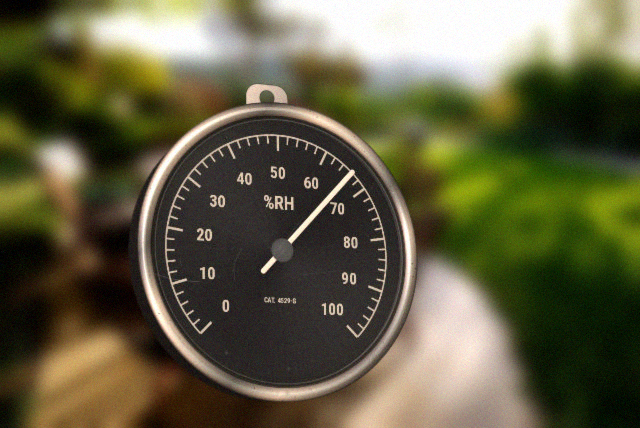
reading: {"value": 66, "unit": "%"}
